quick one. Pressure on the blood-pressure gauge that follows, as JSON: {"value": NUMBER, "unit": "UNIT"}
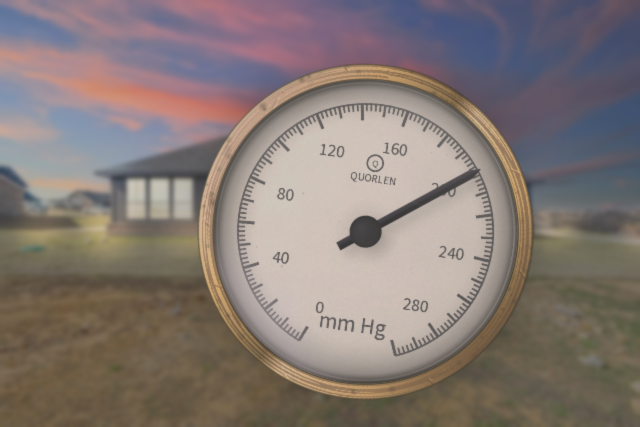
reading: {"value": 200, "unit": "mmHg"}
